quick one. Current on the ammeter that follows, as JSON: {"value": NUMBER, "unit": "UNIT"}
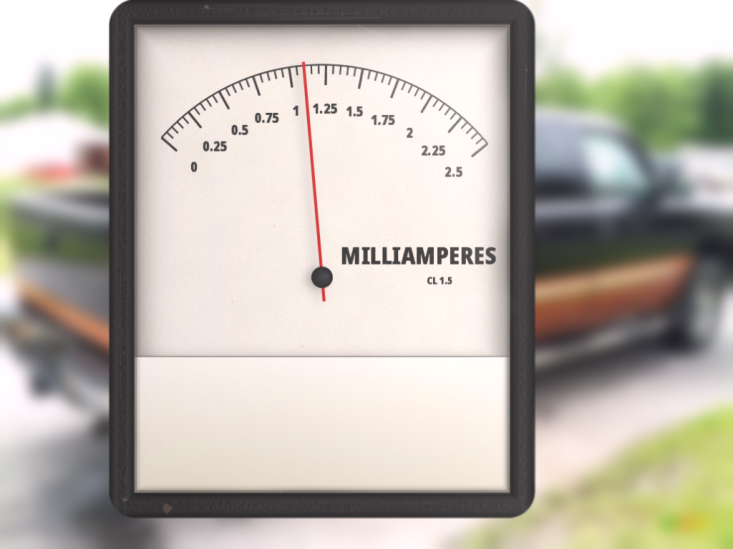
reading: {"value": 1.1, "unit": "mA"}
